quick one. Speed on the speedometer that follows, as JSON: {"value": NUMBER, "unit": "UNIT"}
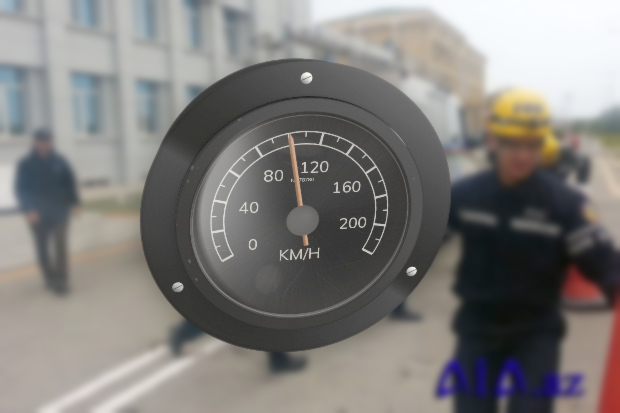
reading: {"value": 100, "unit": "km/h"}
